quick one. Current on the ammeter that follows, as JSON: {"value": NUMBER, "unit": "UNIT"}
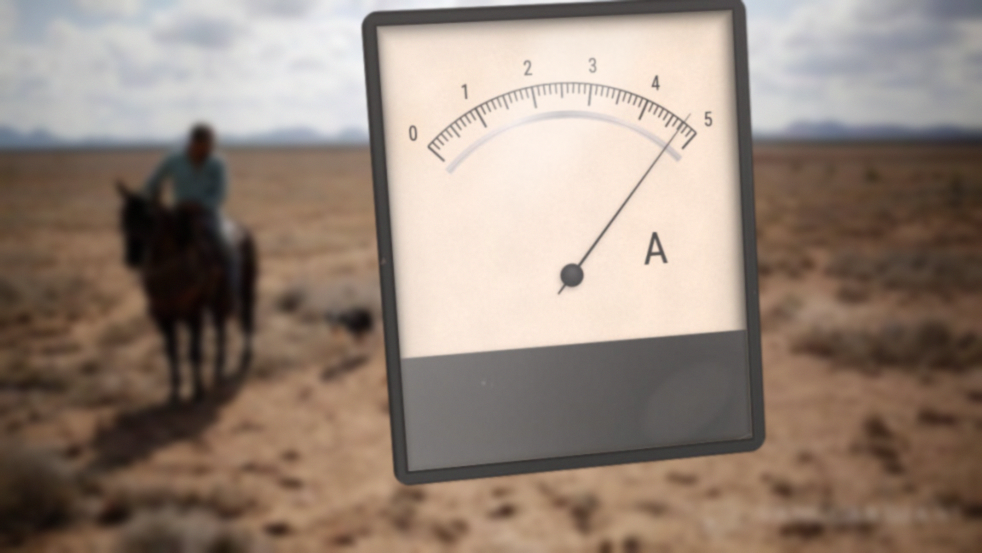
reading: {"value": 4.7, "unit": "A"}
